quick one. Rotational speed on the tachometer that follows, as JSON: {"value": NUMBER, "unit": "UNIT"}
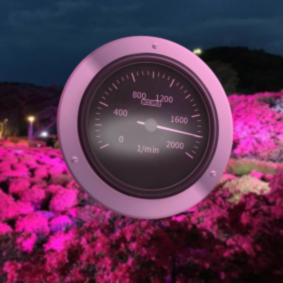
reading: {"value": 1800, "unit": "rpm"}
